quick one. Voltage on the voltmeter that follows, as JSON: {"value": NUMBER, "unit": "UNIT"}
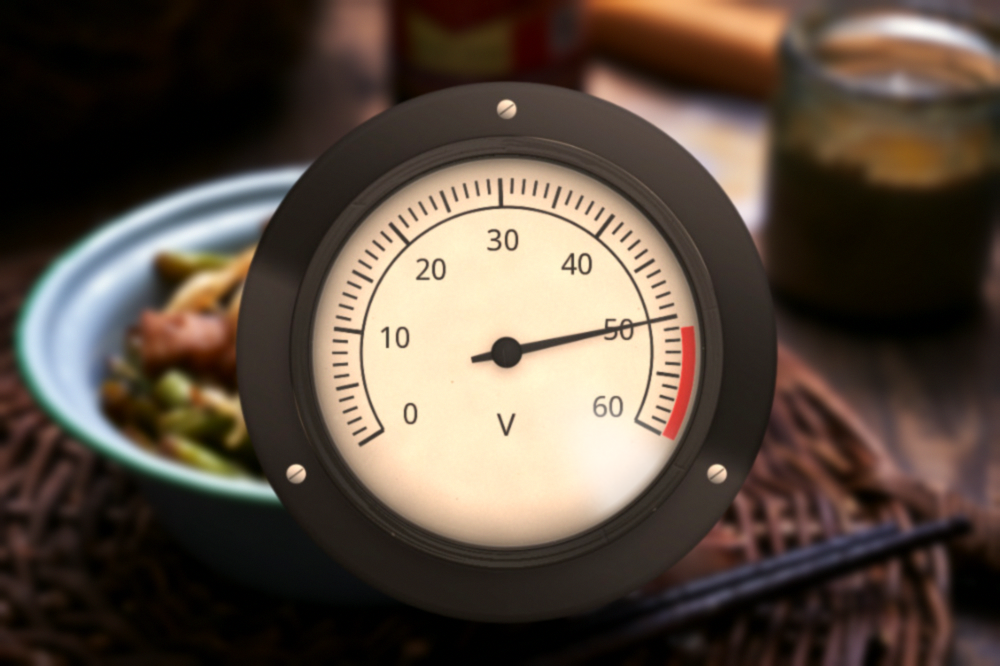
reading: {"value": 50, "unit": "V"}
